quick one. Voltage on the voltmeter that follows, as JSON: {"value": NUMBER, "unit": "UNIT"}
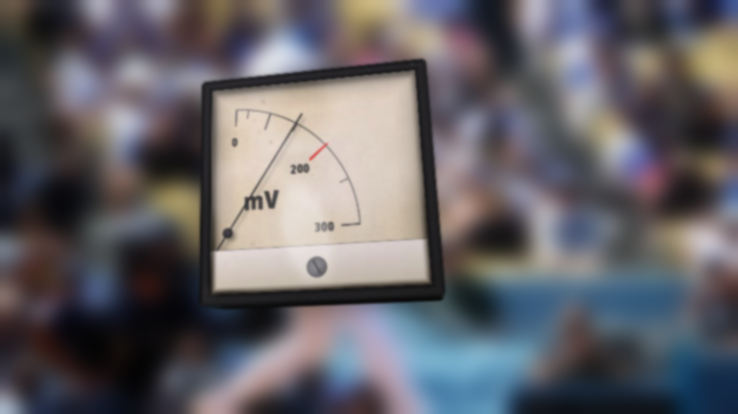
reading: {"value": 150, "unit": "mV"}
